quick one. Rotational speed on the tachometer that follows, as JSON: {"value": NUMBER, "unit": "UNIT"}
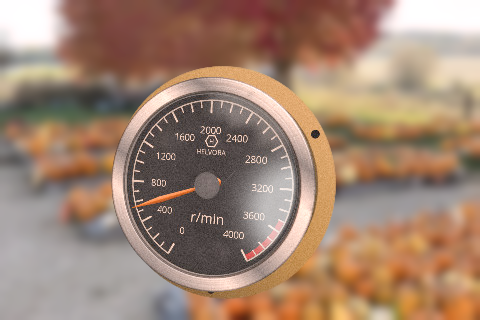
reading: {"value": 550, "unit": "rpm"}
